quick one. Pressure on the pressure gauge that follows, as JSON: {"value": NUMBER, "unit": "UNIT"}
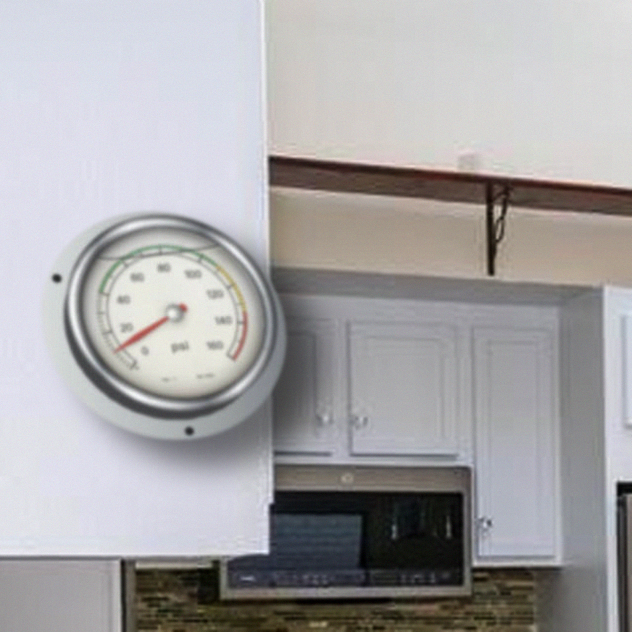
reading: {"value": 10, "unit": "psi"}
